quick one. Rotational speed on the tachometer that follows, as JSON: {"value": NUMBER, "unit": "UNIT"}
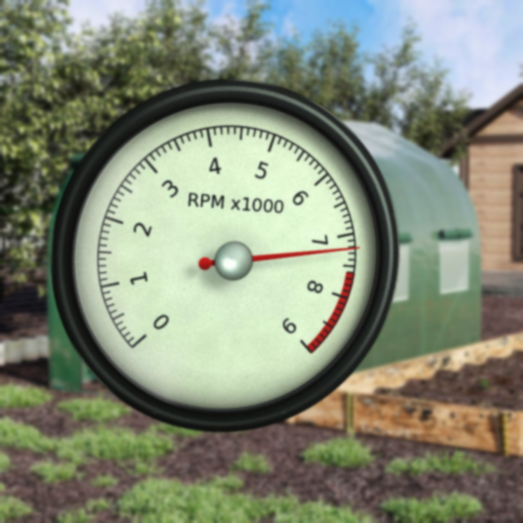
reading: {"value": 7200, "unit": "rpm"}
